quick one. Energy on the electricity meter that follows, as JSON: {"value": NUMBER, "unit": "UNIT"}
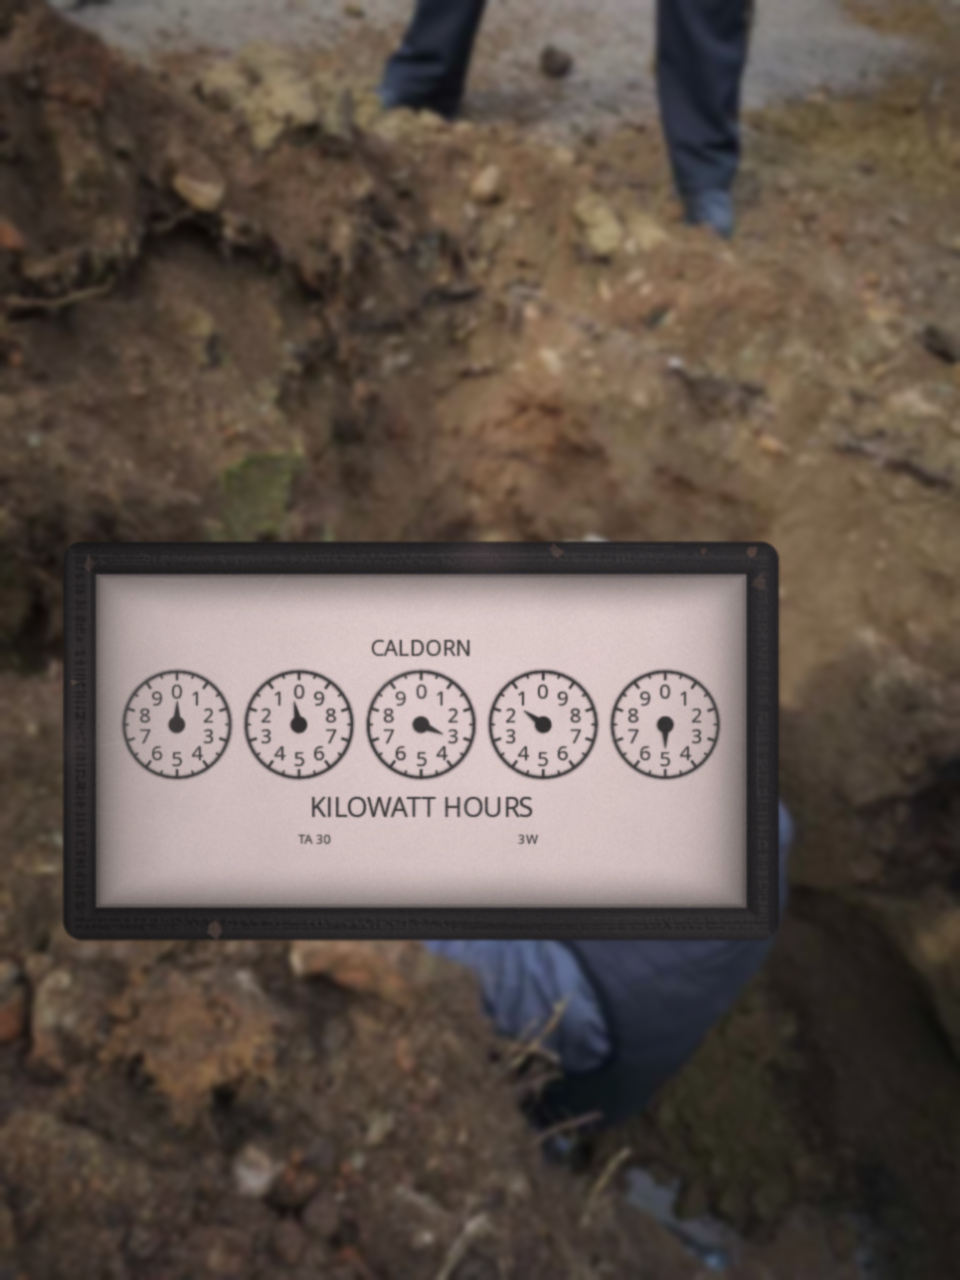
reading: {"value": 315, "unit": "kWh"}
